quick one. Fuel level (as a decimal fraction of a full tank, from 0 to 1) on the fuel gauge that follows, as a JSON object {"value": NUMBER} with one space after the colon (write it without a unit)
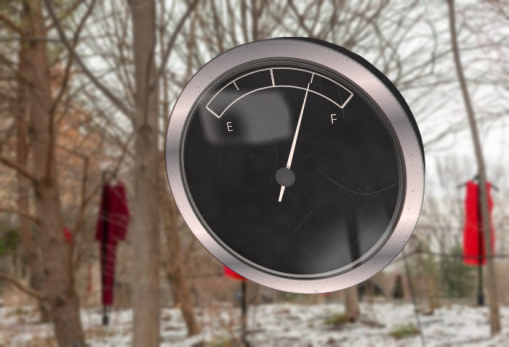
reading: {"value": 0.75}
